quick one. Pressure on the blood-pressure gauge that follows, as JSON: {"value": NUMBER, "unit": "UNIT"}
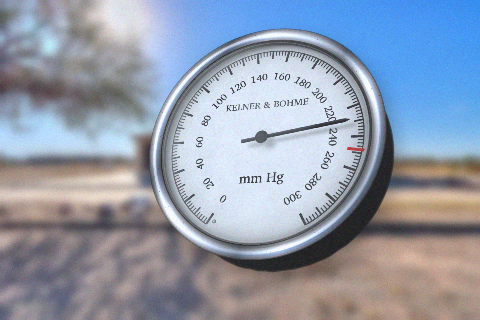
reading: {"value": 230, "unit": "mmHg"}
